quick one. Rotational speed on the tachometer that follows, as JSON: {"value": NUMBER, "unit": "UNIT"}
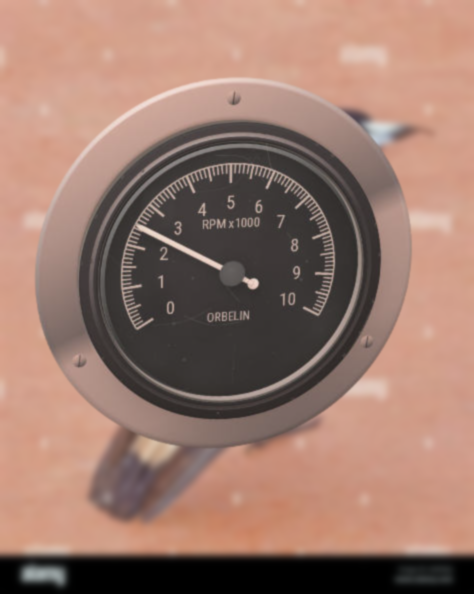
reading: {"value": 2500, "unit": "rpm"}
